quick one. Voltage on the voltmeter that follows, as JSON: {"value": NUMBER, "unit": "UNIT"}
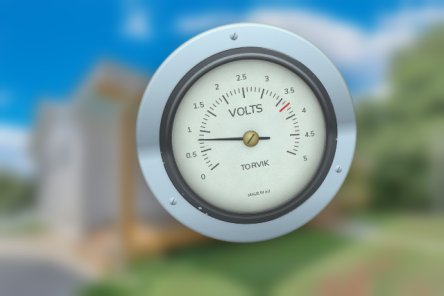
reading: {"value": 0.8, "unit": "V"}
